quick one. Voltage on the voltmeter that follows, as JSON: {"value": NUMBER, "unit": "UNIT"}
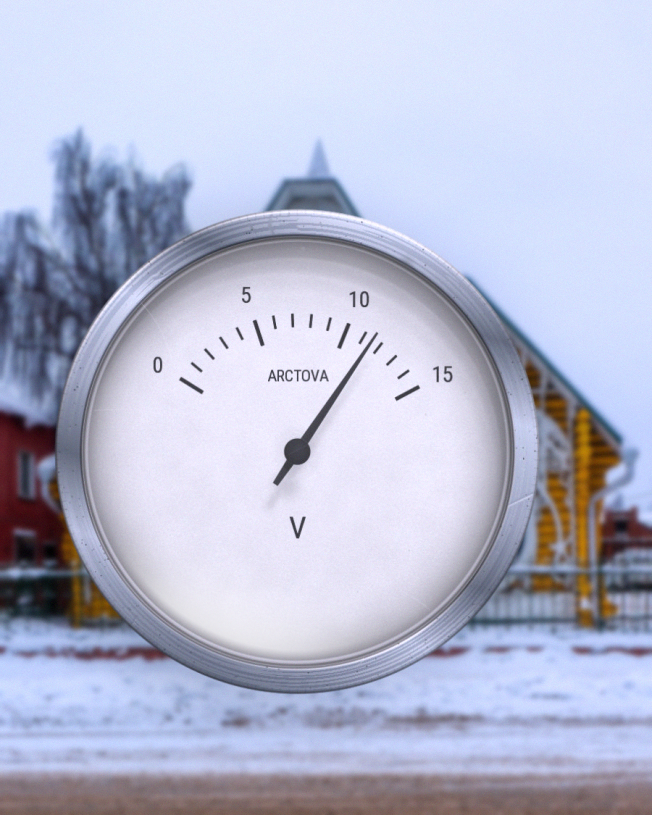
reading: {"value": 11.5, "unit": "V"}
